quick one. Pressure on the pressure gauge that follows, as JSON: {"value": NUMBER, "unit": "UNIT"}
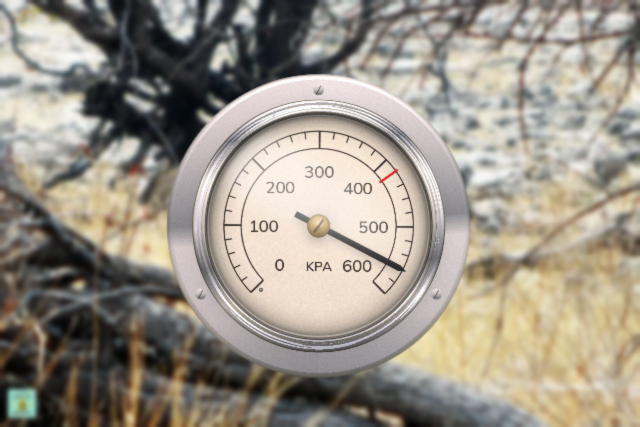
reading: {"value": 560, "unit": "kPa"}
